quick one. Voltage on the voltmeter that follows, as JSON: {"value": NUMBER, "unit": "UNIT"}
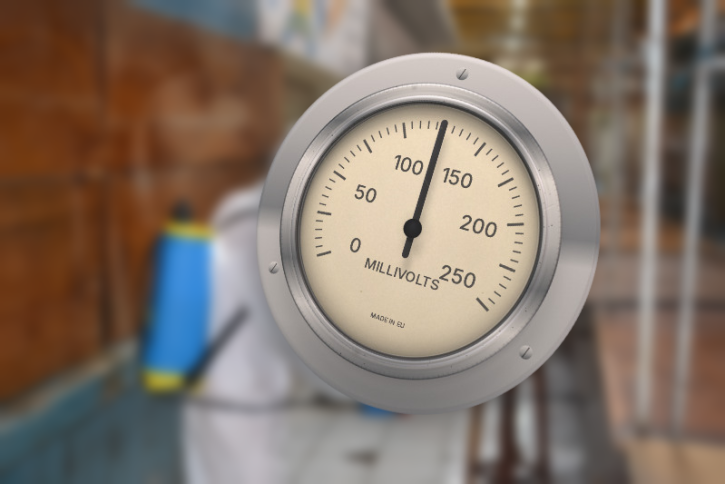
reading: {"value": 125, "unit": "mV"}
